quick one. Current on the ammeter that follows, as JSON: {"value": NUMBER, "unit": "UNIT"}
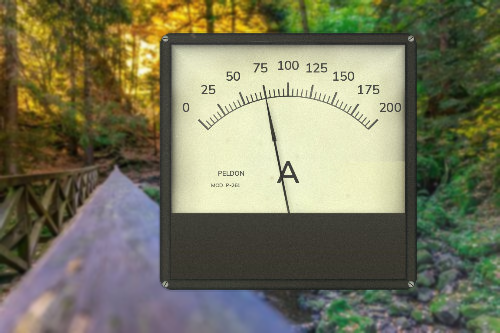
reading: {"value": 75, "unit": "A"}
